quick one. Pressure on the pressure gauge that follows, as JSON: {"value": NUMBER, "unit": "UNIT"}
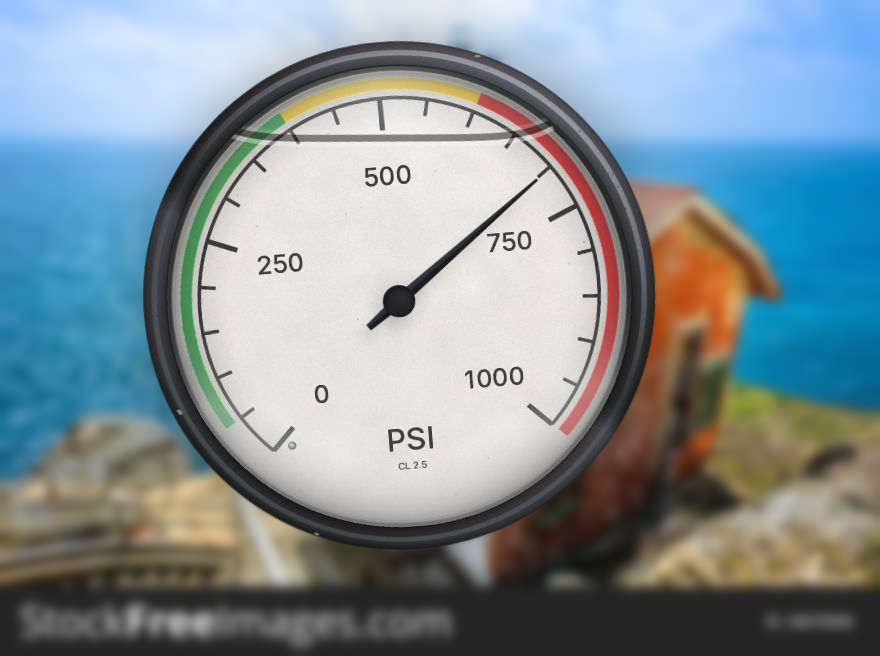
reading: {"value": 700, "unit": "psi"}
